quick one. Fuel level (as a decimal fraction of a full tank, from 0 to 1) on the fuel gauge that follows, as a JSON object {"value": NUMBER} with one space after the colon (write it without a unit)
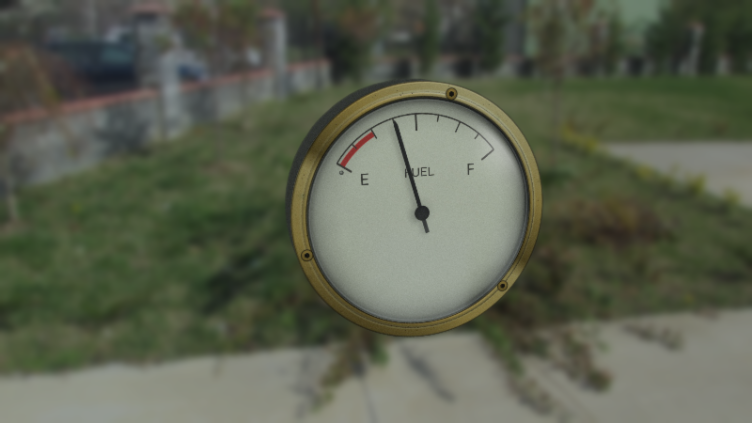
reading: {"value": 0.375}
